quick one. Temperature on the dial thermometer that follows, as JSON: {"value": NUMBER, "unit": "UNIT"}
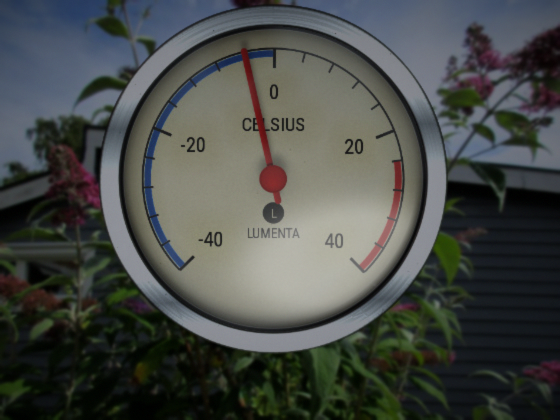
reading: {"value": -4, "unit": "°C"}
